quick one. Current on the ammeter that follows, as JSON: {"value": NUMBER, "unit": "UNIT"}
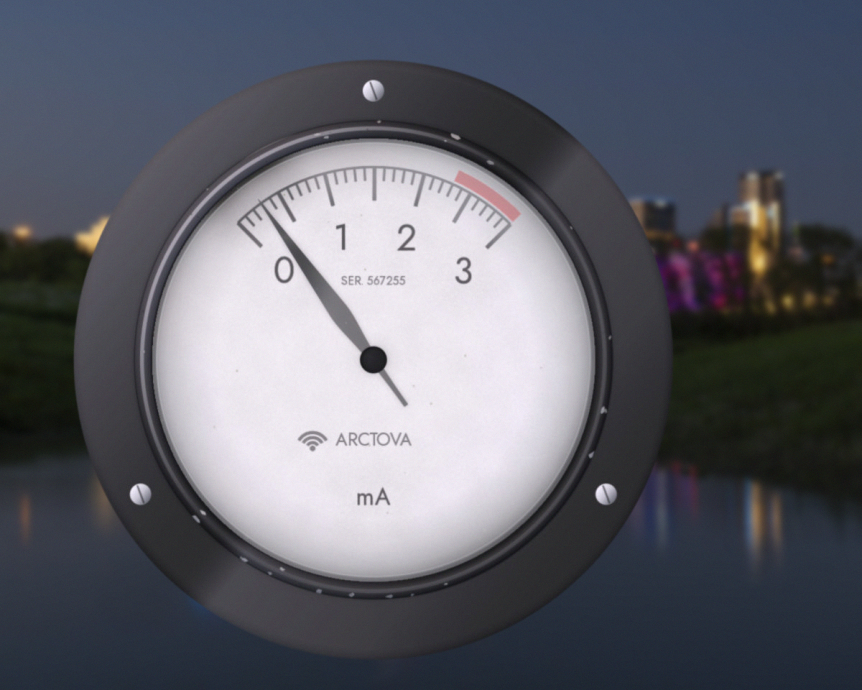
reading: {"value": 0.3, "unit": "mA"}
